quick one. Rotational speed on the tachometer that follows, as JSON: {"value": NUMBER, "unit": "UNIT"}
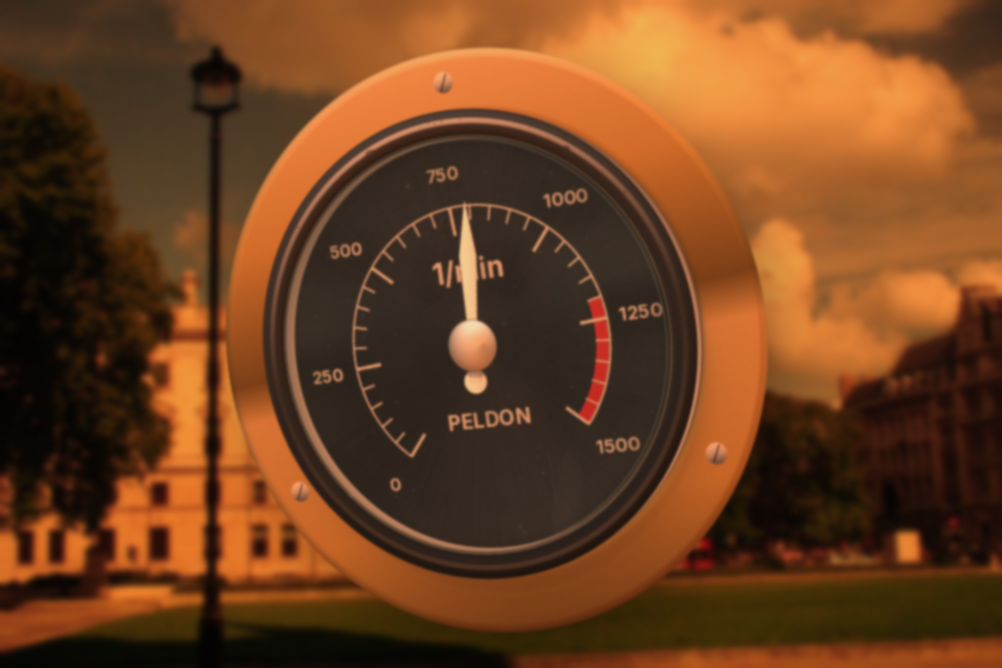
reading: {"value": 800, "unit": "rpm"}
